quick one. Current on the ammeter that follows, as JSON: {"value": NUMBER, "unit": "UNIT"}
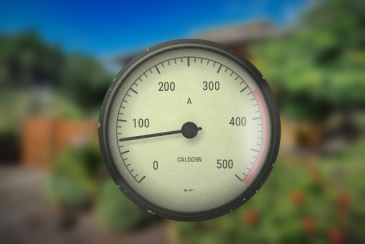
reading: {"value": 70, "unit": "A"}
